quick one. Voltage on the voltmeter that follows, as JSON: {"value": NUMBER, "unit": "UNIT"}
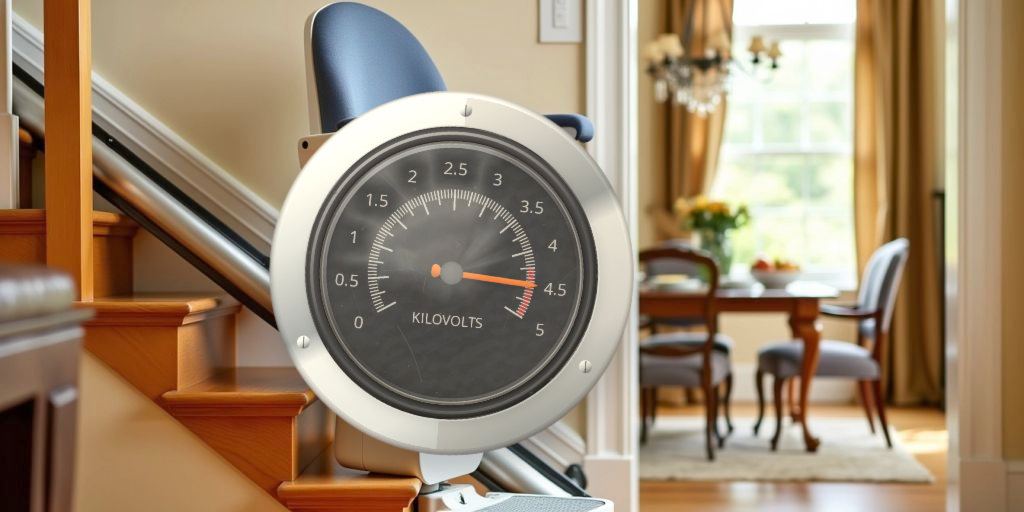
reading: {"value": 4.5, "unit": "kV"}
